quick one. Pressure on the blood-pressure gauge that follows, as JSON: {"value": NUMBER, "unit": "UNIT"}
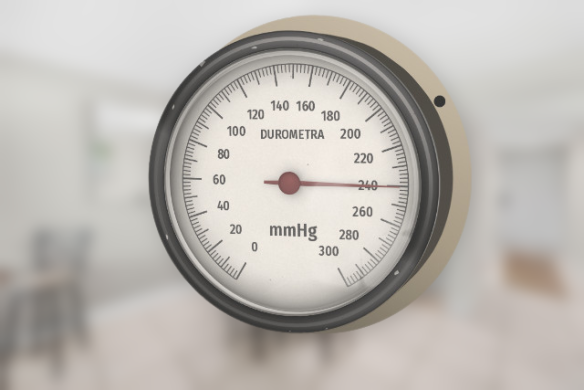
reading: {"value": 240, "unit": "mmHg"}
